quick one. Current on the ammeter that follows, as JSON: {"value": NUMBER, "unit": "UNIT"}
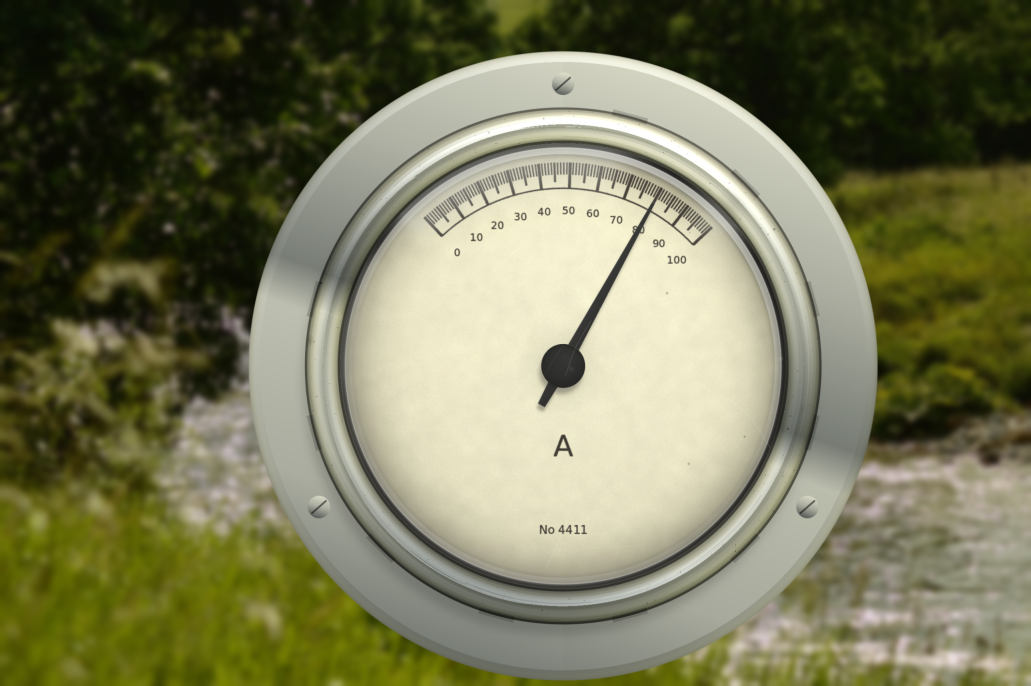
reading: {"value": 80, "unit": "A"}
